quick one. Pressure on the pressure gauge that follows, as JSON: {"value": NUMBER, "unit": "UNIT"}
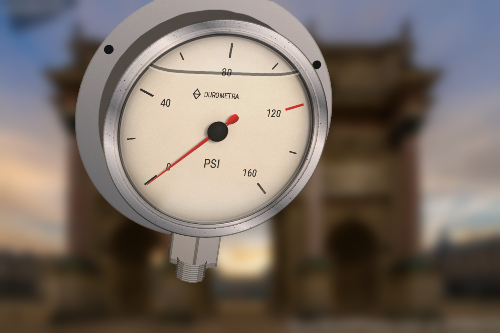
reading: {"value": 0, "unit": "psi"}
